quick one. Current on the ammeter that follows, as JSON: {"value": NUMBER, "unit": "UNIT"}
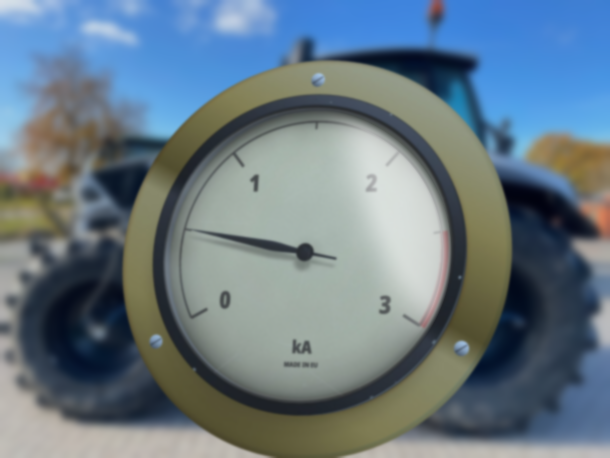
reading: {"value": 0.5, "unit": "kA"}
